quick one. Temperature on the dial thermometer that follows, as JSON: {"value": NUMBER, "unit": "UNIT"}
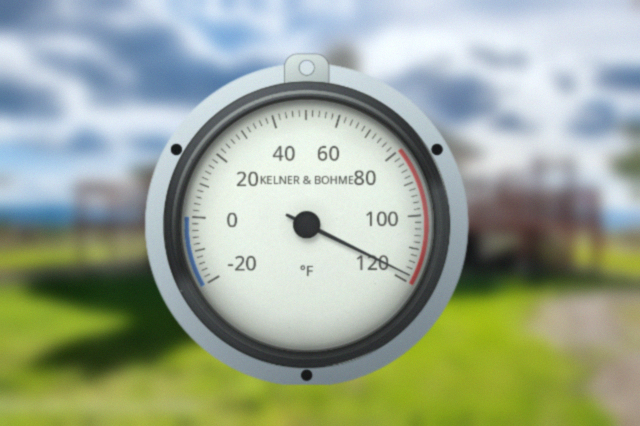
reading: {"value": 118, "unit": "°F"}
